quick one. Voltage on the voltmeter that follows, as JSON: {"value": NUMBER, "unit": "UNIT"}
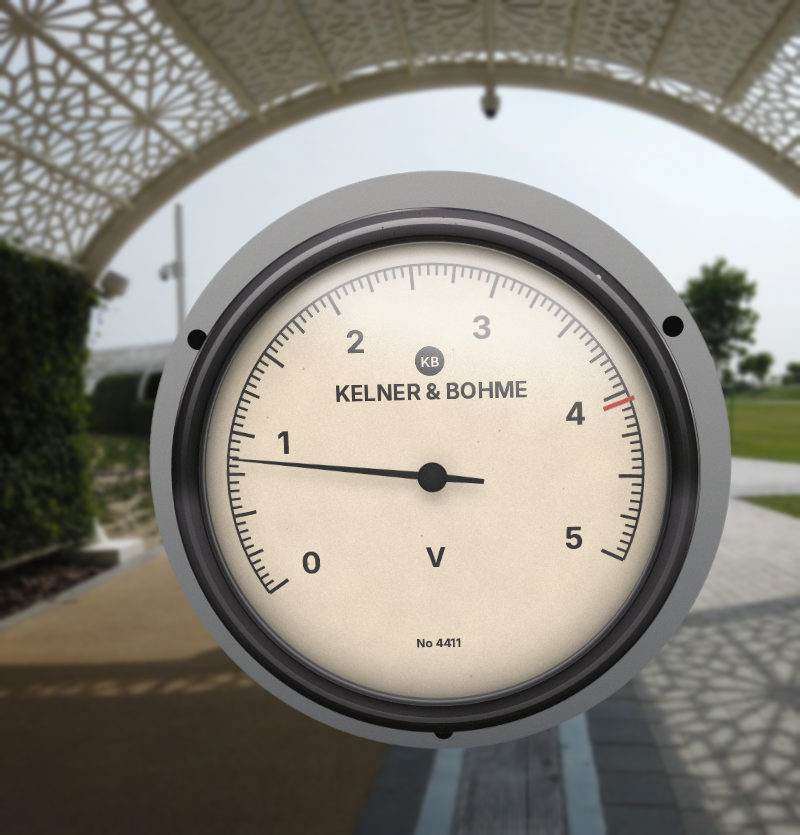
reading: {"value": 0.85, "unit": "V"}
